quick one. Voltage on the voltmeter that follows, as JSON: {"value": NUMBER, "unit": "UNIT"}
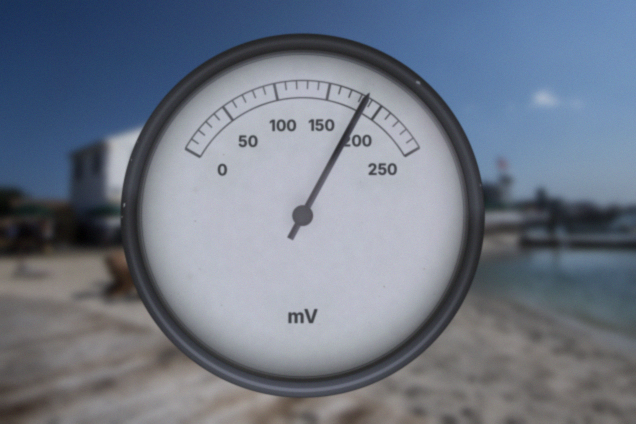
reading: {"value": 185, "unit": "mV"}
